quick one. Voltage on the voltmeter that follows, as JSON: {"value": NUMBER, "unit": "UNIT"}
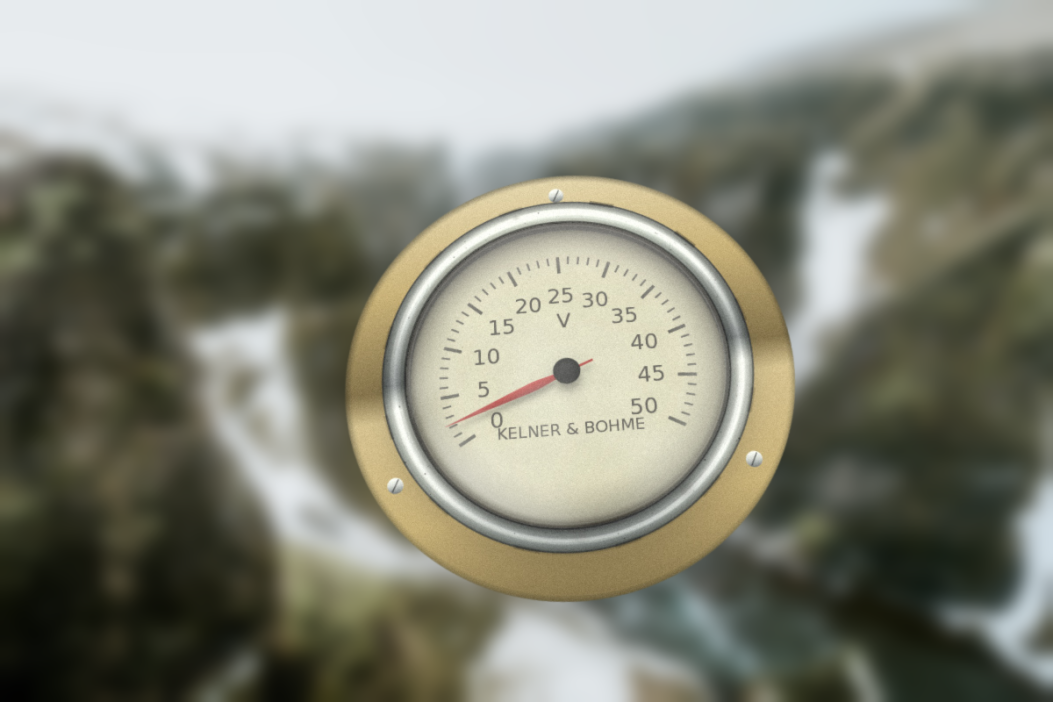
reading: {"value": 2, "unit": "V"}
